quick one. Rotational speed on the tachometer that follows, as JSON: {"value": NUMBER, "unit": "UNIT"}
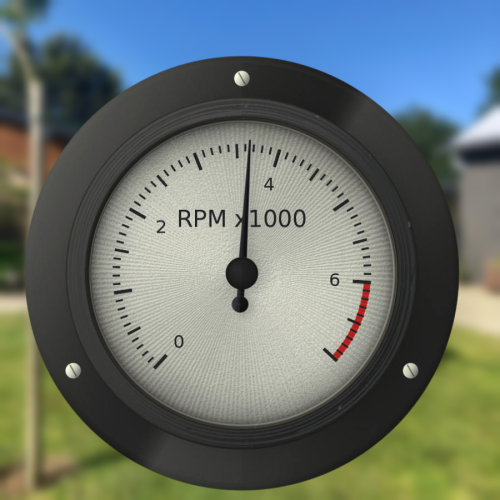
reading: {"value": 3650, "unit": "rpm"}
